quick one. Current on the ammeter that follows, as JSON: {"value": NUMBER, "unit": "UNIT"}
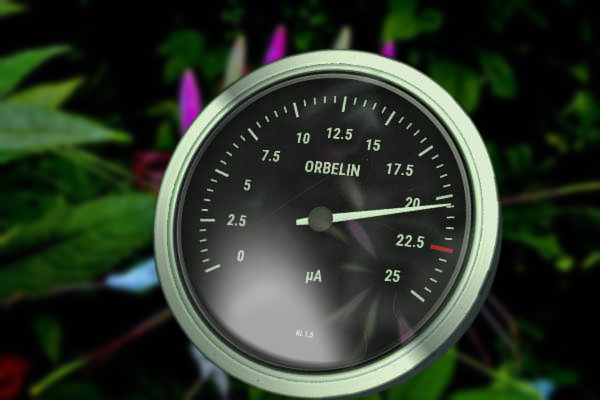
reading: {"value": 20.5, "unit": "µA"}
